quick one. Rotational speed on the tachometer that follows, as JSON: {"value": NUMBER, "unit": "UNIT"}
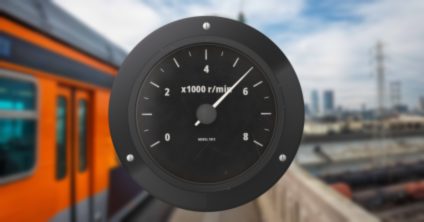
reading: {"value": 5500, "unit": "rpm"}
